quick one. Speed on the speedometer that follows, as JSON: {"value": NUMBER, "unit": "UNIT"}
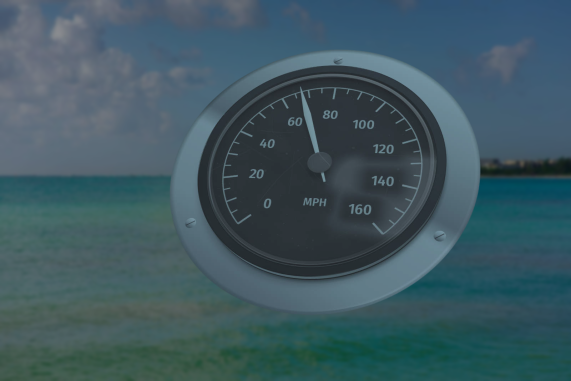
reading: {"value": 67.5, "unit": "mph"}
